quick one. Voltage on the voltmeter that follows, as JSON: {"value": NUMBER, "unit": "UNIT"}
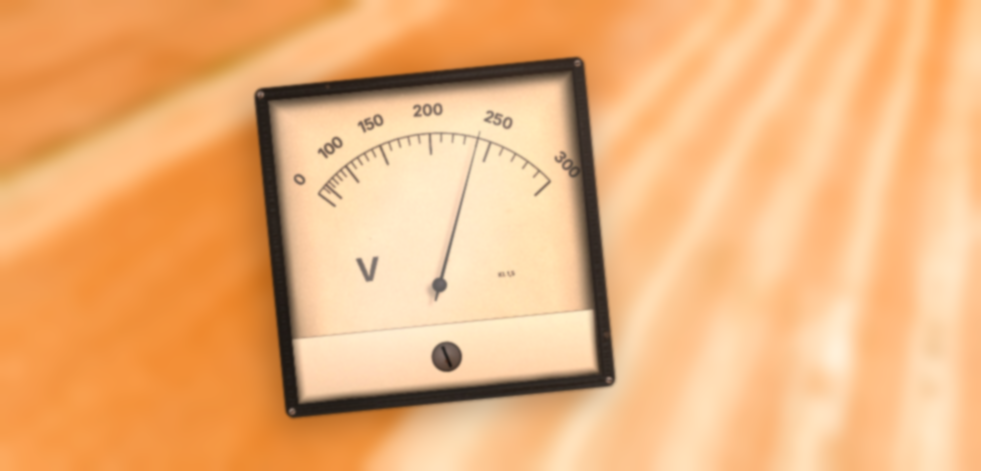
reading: {"value": 240, "unit": "V"}
